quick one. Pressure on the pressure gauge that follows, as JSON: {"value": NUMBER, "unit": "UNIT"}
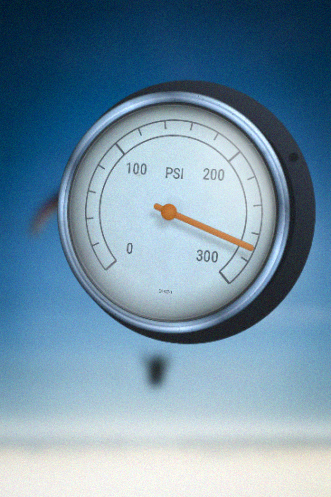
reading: {"value": 270, "unit": "psi"}
